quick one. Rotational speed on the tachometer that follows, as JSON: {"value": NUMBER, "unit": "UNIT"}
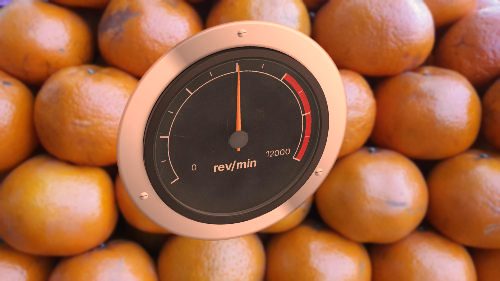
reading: {"value": 6000, "unit": "rpm"}
